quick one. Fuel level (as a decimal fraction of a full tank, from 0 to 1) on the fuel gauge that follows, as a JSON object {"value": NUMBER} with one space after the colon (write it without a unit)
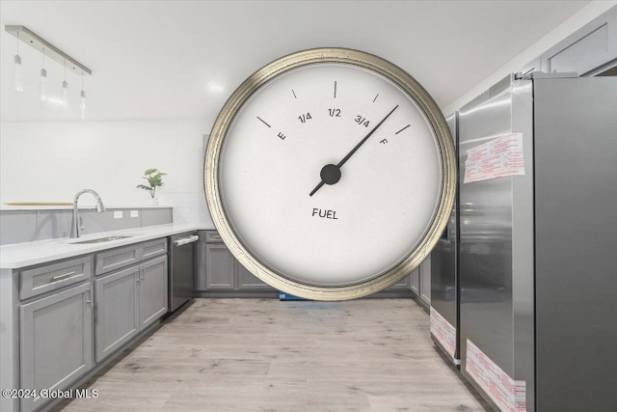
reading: {"value": 0.875}
